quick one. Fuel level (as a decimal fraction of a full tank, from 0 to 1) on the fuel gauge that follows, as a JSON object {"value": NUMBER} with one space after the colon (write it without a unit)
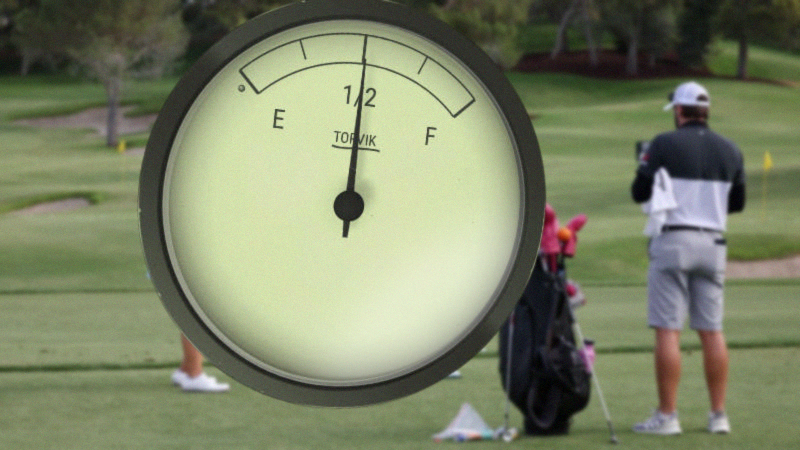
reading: {"value": 0.5}
